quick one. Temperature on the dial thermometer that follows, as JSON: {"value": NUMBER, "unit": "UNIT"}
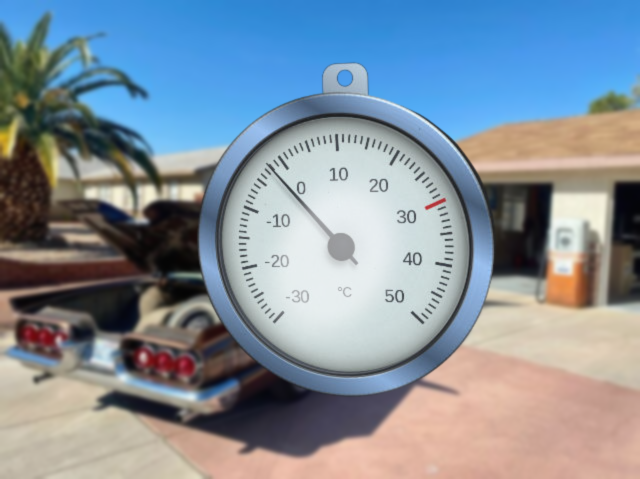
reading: {"value": -2, "unit": "°C"}
